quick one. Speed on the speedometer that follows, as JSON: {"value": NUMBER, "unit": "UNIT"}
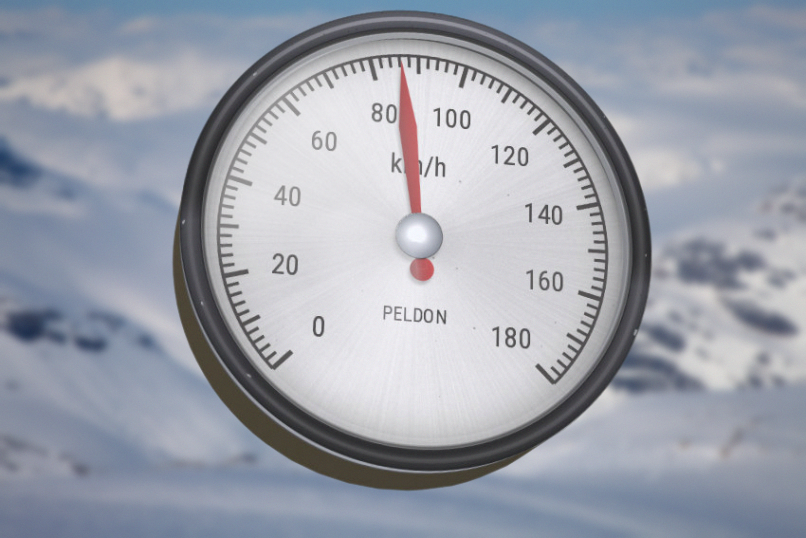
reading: {"value": 86, "unit": "km/h"}
